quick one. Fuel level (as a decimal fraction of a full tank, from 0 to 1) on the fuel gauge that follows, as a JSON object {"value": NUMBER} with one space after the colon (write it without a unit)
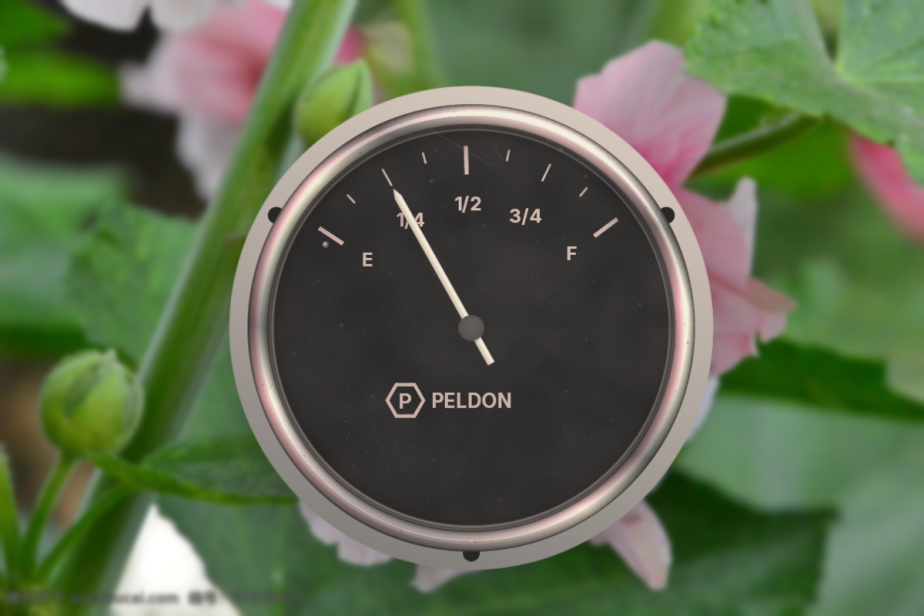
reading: {"value": 0.25}
